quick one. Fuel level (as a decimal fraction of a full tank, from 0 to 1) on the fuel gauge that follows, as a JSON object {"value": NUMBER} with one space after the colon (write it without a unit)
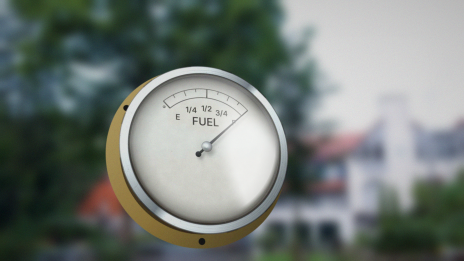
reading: {"value": 1}
